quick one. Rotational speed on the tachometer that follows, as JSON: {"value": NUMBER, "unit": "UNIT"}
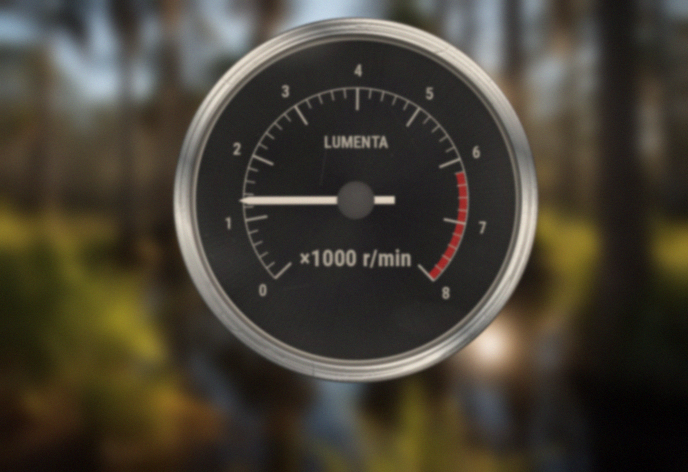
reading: {"value": 1300, "unit": "rpm"}
